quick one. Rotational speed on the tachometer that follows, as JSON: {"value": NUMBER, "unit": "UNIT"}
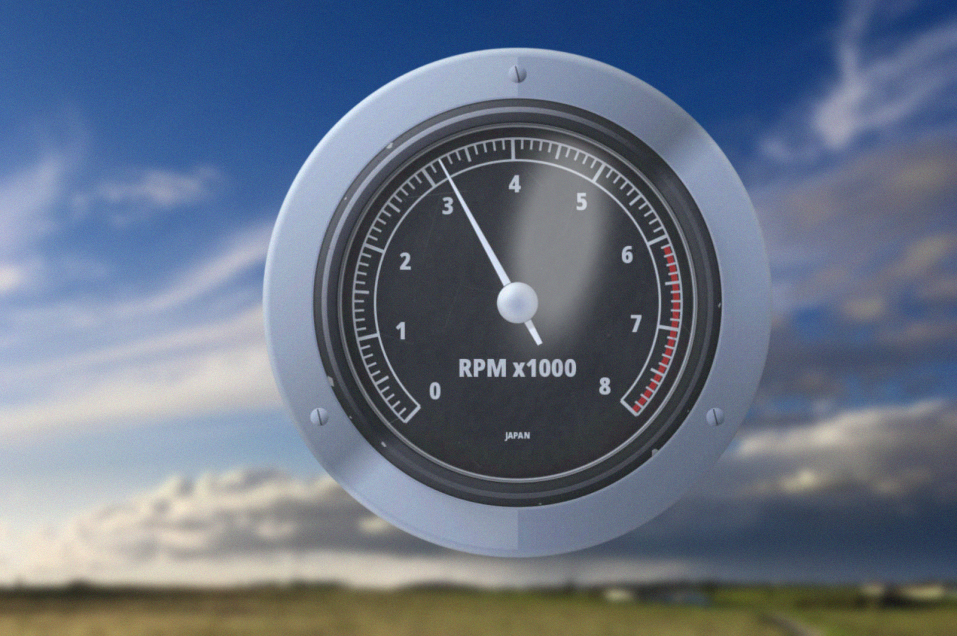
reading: {"value": 3200, "unit": "rpm"}
